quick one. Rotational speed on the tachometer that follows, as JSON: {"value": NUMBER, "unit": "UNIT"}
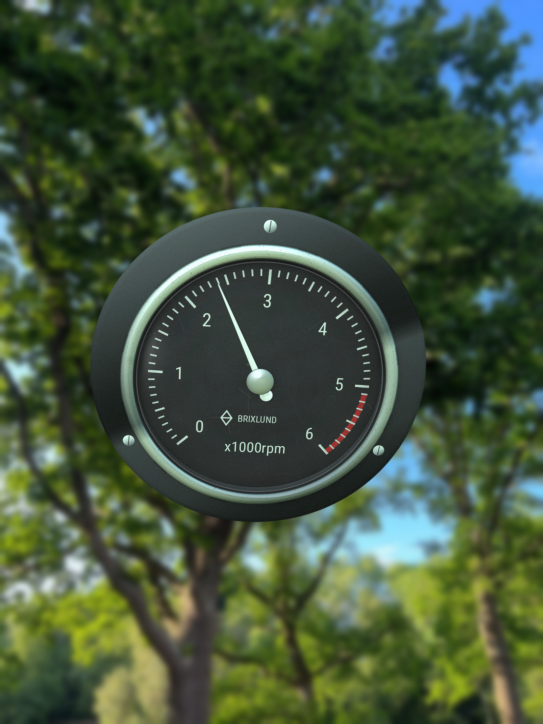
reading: {"value": 2400, "unit": "rpm"}
